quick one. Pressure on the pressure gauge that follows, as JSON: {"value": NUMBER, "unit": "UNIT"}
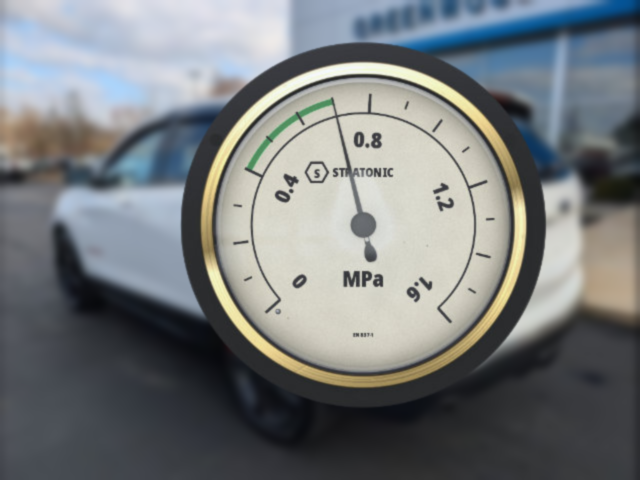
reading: {"value": 0.7, "unit": "MPa"}
